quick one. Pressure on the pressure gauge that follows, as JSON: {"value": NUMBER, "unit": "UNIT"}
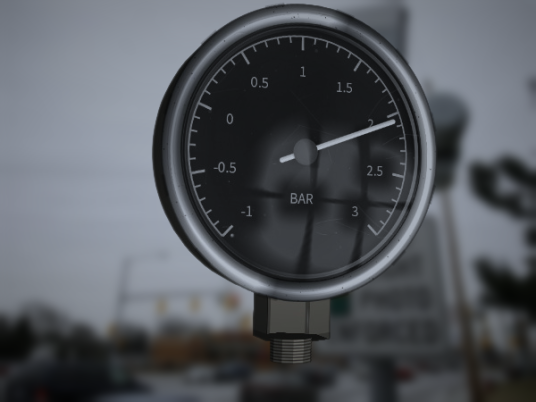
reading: {"value": 2.05, "unit": "bar"}
